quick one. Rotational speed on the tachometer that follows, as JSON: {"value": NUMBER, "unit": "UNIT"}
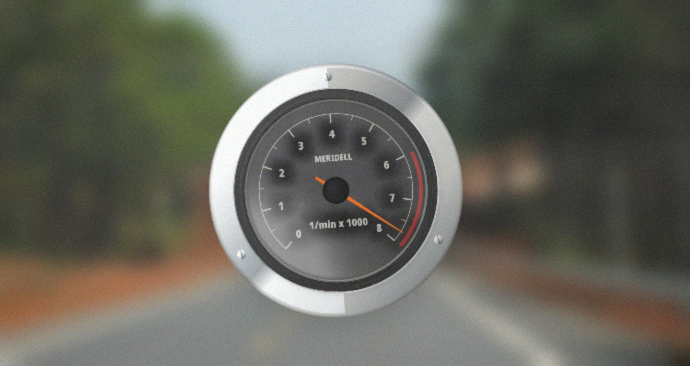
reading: {"value": 7750, "unit": "rpm"}
